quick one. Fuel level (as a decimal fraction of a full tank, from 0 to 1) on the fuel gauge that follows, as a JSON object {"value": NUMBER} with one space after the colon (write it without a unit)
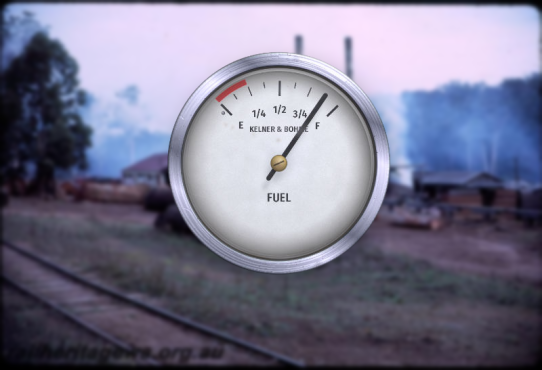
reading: {"value": 0.875}
